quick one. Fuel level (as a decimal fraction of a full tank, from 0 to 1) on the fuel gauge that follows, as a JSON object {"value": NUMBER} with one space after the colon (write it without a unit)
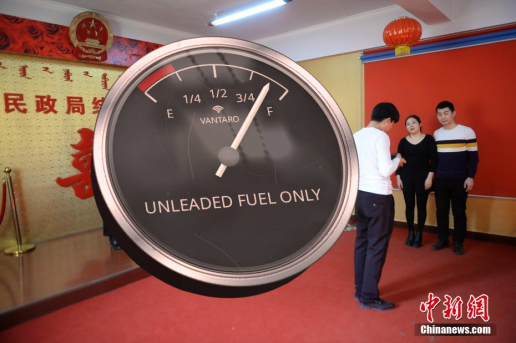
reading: {"value": 0.875}
